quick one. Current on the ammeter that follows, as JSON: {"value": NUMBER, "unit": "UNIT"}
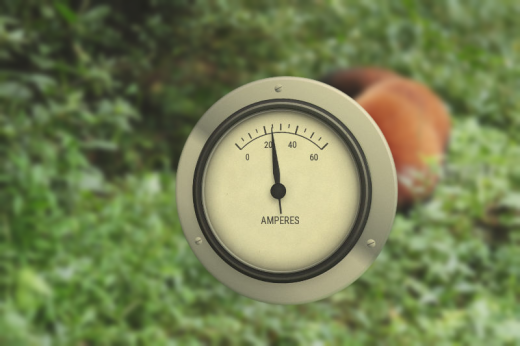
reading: {"value": 25, "unit": "A"}
